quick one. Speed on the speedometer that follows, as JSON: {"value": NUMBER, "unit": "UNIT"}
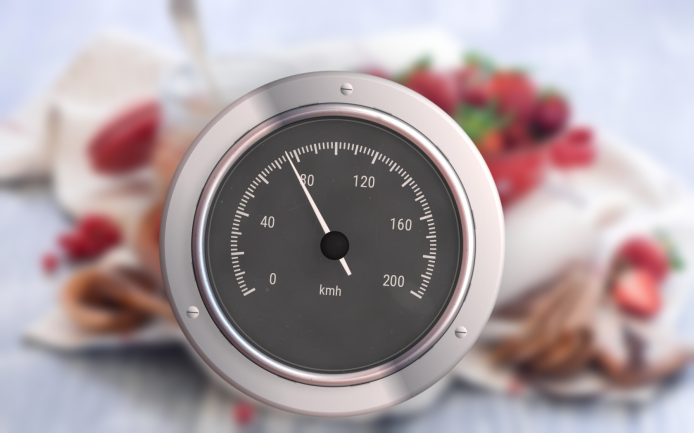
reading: {"value": 76, "unit": "km/h"}
